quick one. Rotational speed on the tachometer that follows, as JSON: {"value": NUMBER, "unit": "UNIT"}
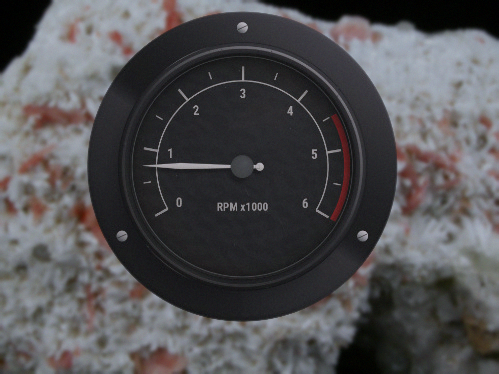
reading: {"value": 750, "unit": "rpm"}
